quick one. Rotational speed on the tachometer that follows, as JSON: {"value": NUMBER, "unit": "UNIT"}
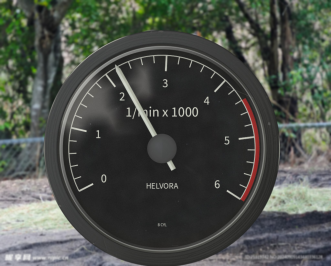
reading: {"value": 2200, "unit": "rpm"}
